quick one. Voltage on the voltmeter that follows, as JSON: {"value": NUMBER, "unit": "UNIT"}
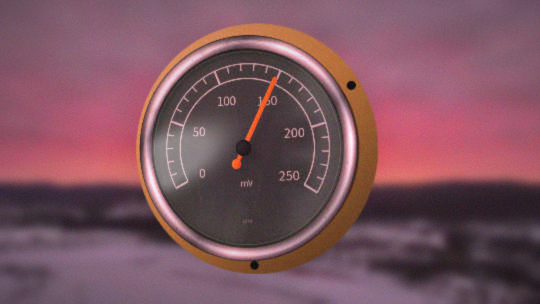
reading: {"value": 150, "unit": "mV"}
